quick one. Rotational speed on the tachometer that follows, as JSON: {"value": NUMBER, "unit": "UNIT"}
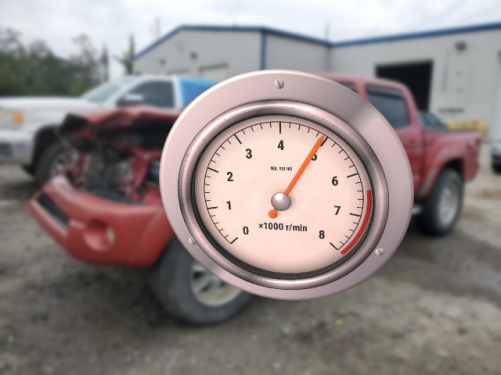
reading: {"value": 4900, "unit": "rpm"}
